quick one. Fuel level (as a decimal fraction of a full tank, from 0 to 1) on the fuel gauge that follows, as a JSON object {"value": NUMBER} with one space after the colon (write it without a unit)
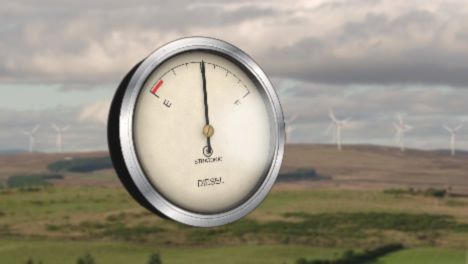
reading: {"value": 0.5}
